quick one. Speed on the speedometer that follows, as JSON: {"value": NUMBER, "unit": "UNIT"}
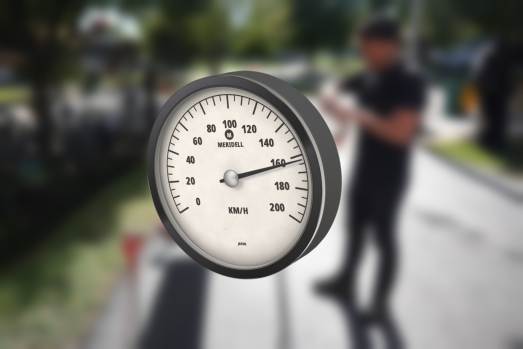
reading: {"value": 162.5, "unit": "km/h"}
